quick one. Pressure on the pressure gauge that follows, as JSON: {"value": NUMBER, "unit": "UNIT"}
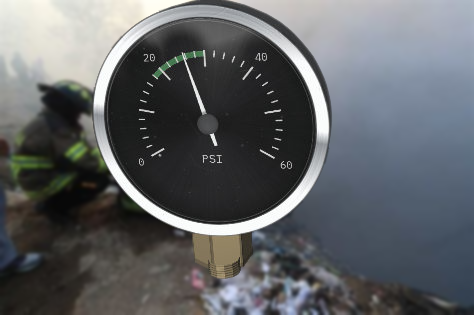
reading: {"value": 26, "unit": "psi"}
